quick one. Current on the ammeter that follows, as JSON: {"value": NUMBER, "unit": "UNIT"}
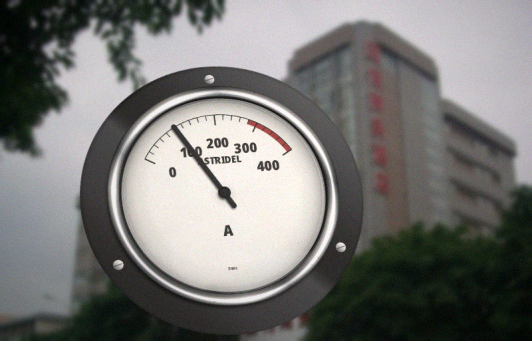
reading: {"value": 100, "unit": "A"}
